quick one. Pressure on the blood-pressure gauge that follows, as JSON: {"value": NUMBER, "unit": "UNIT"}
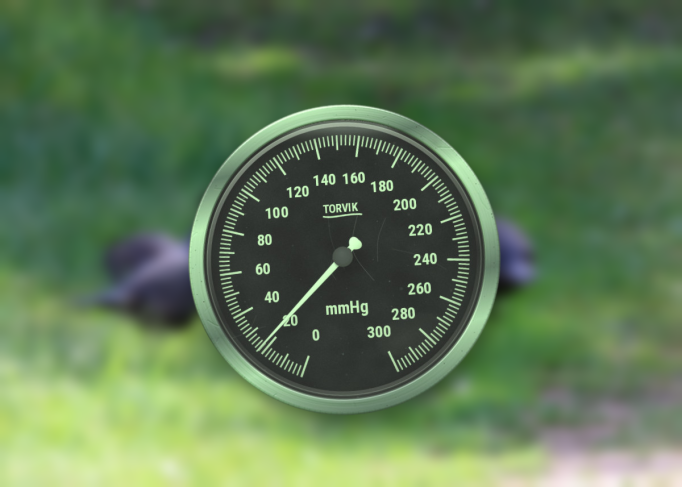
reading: {"value": 22, "unit": "mmHg"}
